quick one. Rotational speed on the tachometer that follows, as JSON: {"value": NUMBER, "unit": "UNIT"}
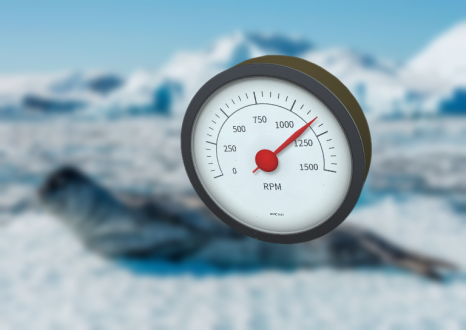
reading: {"value": 1150, "unit": "rpm"}
